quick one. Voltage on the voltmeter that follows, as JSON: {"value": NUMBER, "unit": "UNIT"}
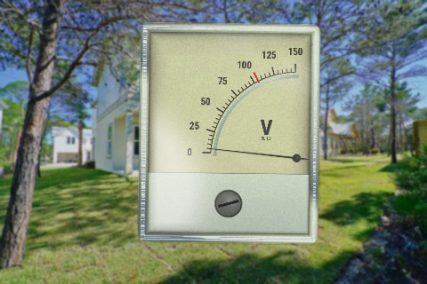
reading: {"value": 5, "unit": "V"}
